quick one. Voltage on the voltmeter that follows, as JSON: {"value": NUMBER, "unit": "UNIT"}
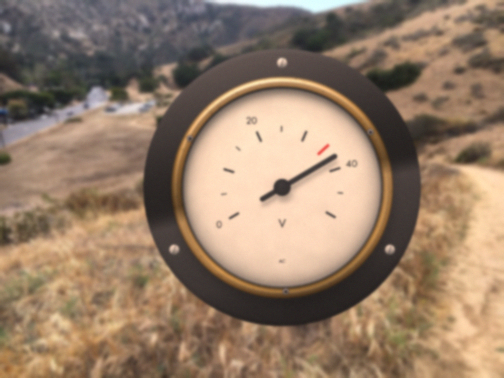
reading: {"value": 37.5, "unit": "V"}
